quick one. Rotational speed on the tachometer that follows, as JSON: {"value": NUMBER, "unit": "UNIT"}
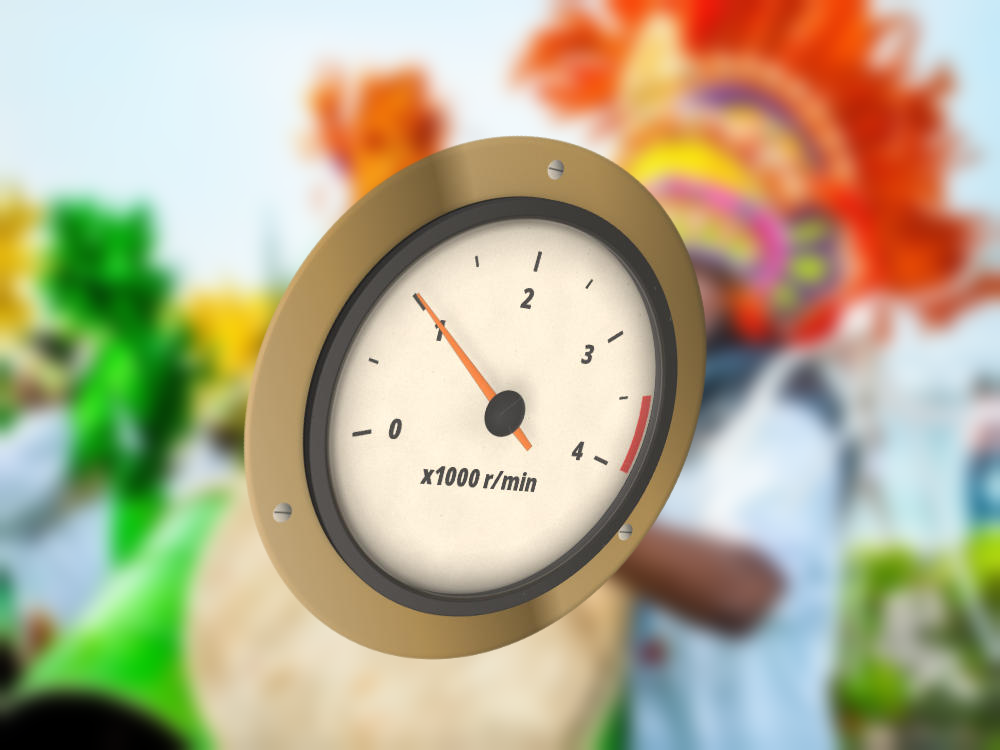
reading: {"value": 1000, "unit": "rpm"}
